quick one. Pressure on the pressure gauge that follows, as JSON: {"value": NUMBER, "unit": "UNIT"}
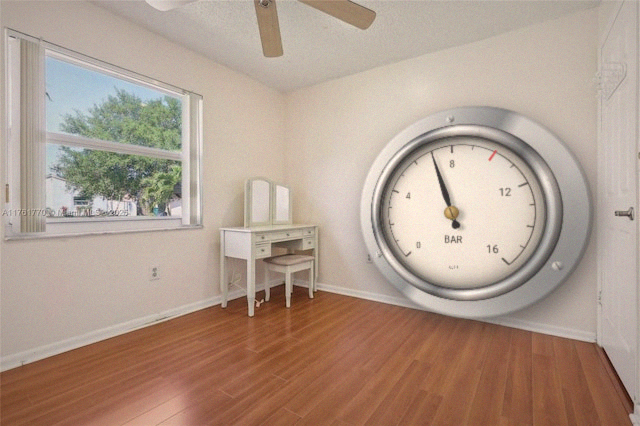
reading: {"value": 7, "unit": "bar"}
